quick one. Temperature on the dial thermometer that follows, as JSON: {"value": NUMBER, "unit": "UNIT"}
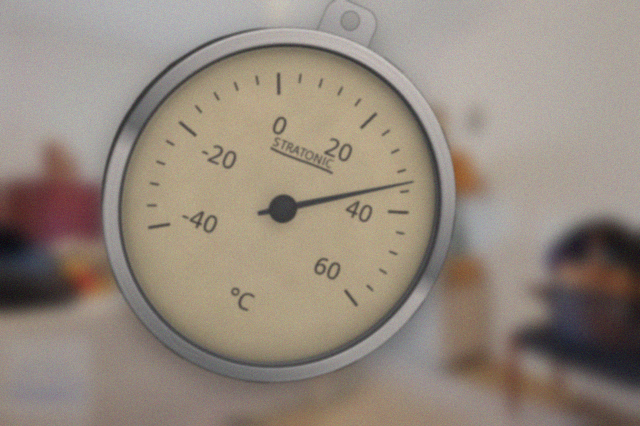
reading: {"value": 34, "unit": "°C"}
